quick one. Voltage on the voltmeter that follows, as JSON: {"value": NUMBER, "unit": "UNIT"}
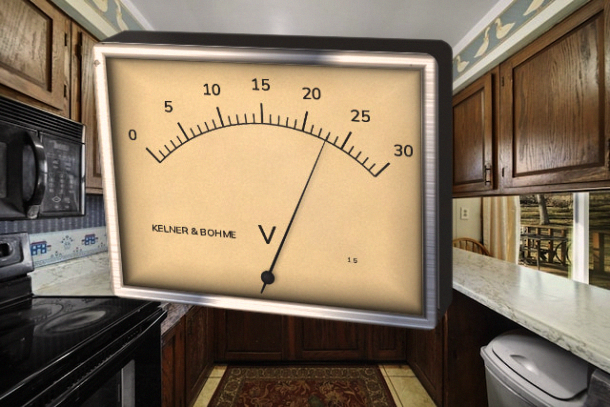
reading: {"value": 23, "unit": "V"}
